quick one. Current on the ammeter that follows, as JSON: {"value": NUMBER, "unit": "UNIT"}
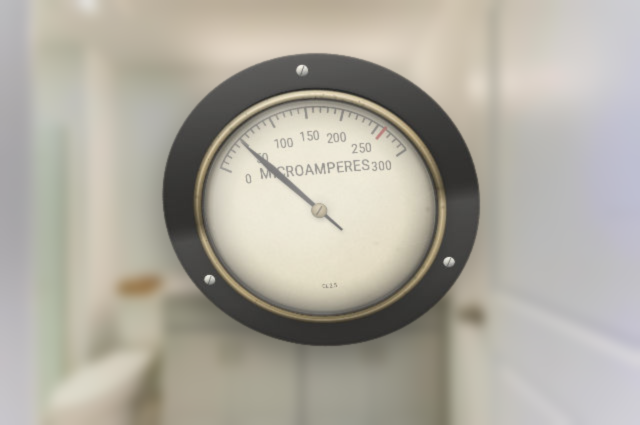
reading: {"value": 50, "unit": "µA"}
